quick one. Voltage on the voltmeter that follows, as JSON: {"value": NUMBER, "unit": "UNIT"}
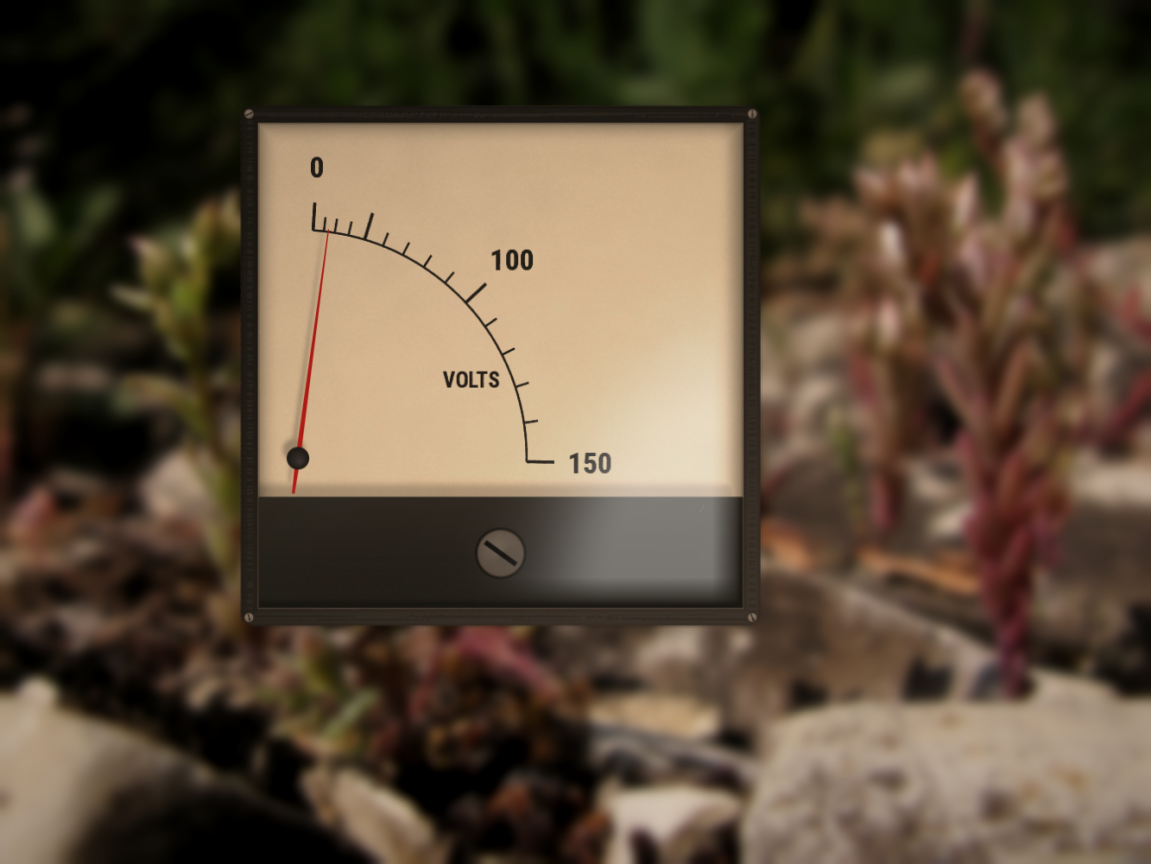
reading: {"value": 25, "unit": "V"}
